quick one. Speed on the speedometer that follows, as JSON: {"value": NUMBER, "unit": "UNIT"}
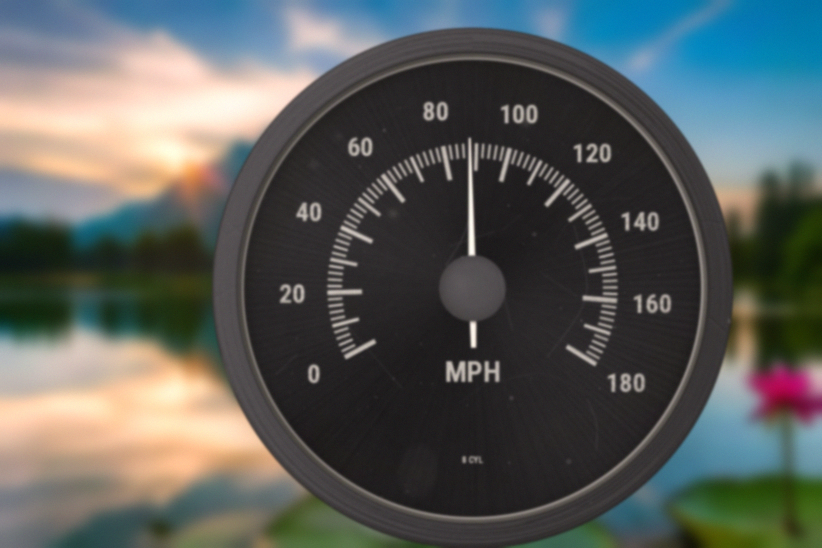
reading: {"value": 88, "unit": "mph"}
